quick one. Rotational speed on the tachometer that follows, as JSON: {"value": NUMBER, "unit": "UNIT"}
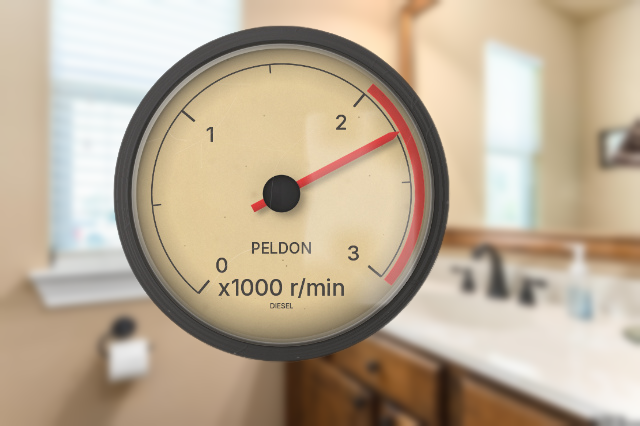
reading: {"value": 2250, "unit": "rpm"}
